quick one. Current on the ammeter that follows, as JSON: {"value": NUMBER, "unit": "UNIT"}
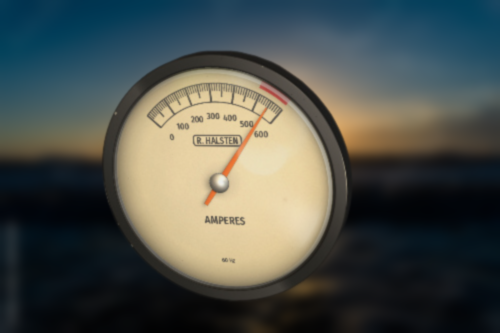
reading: {"value": 550, "unit": "A"}
